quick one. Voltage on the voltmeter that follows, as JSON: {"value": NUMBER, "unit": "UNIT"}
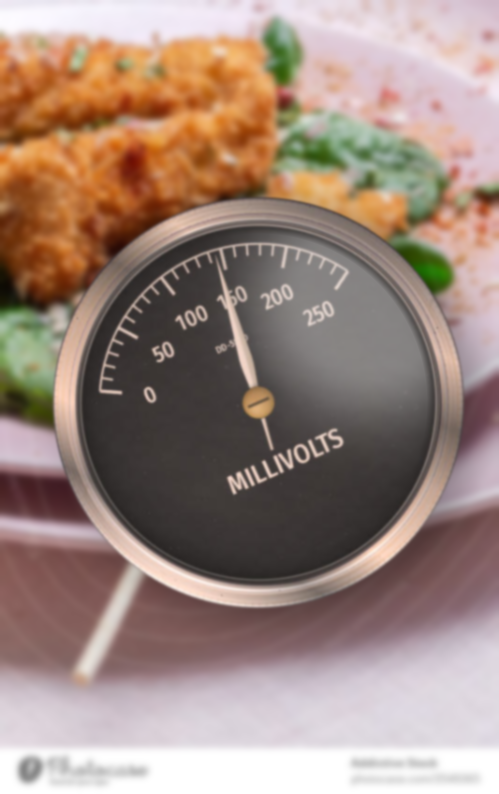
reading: {"value": 145, "unit": "mV"}
